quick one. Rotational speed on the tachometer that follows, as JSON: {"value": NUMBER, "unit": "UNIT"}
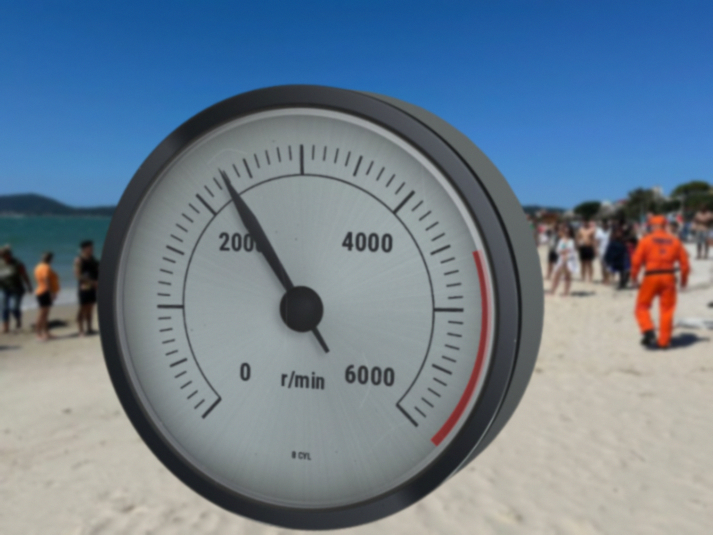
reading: {"value": 2300, "unit": "rpm"}
